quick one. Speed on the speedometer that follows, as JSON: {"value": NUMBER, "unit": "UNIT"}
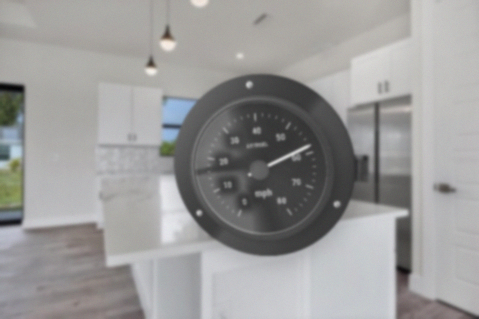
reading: {"value": 58, "unit": "mph"}
